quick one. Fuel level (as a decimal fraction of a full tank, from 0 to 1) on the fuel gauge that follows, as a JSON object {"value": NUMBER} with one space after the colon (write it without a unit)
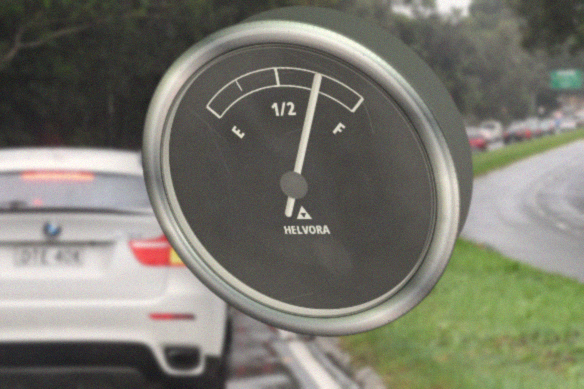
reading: {"value": 0.75}
